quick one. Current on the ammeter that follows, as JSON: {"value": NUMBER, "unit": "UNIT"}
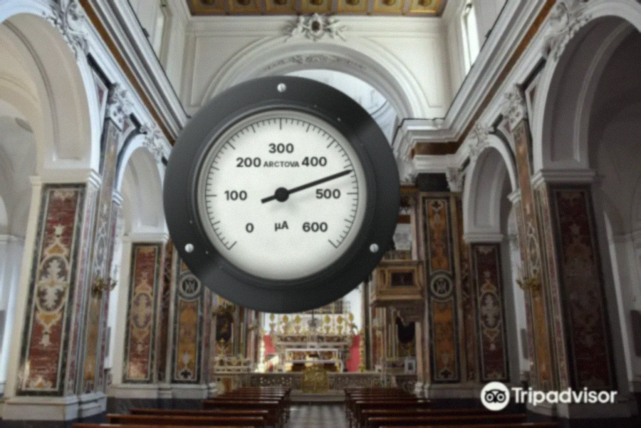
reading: {"value": 460, "unit": "µA"}
